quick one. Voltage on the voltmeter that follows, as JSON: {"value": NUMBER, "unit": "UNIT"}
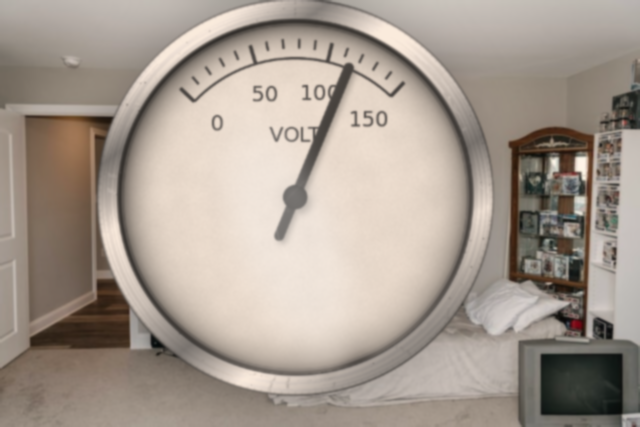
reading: {"value": 115, "unit": "V"}
